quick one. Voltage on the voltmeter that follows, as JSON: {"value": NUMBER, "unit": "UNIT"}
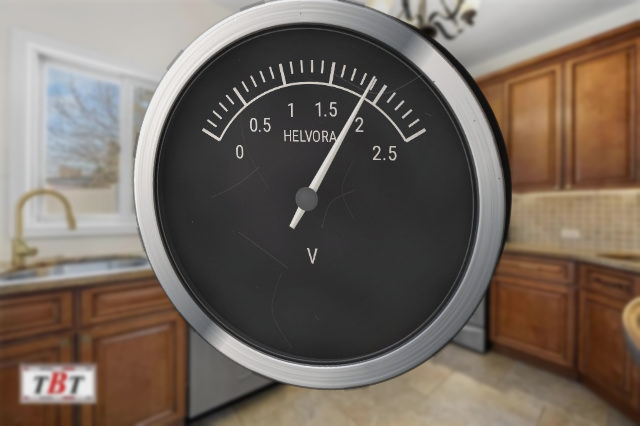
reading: {"value": 1.9, "unit": "V"}
